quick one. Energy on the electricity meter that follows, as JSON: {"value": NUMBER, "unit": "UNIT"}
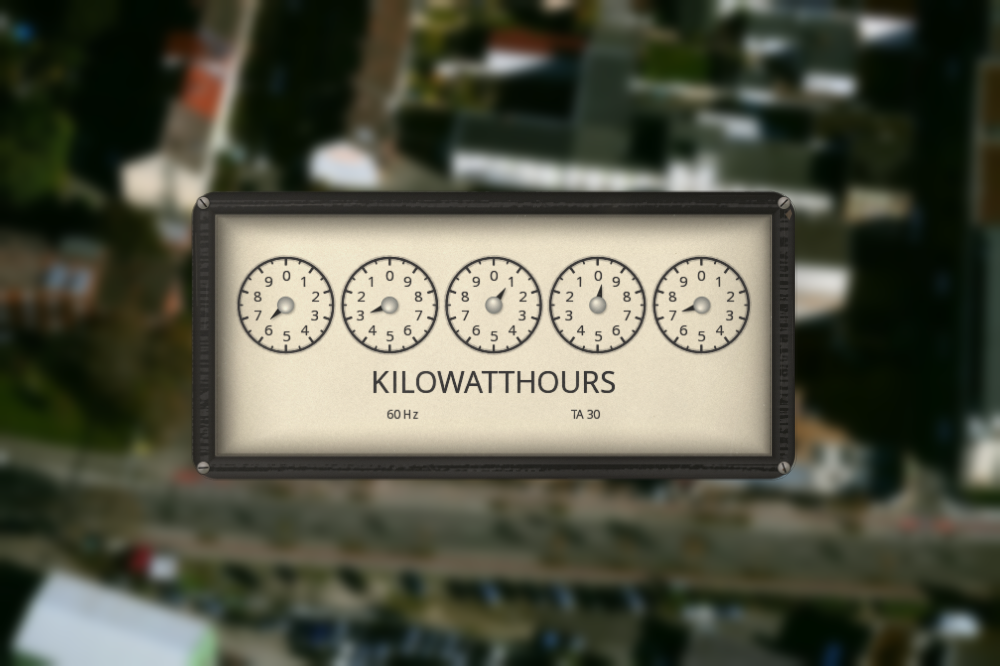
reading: {"value": 63097, "unit": "kWh"}
